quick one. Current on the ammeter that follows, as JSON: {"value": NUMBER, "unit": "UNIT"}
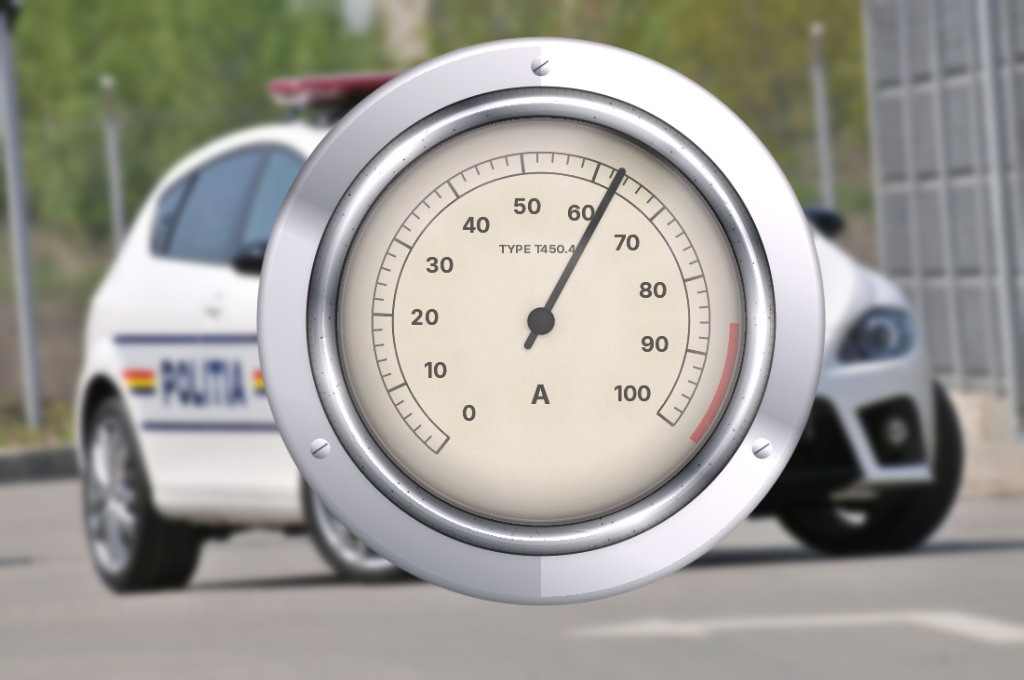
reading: {"value": 63, "unit": "A"}
